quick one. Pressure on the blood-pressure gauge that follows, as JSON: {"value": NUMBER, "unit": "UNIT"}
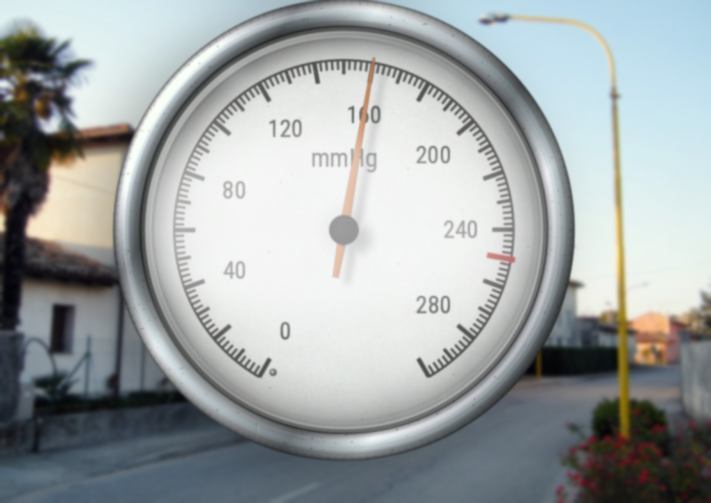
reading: {"value": 160, "unit": "mmHg"}
